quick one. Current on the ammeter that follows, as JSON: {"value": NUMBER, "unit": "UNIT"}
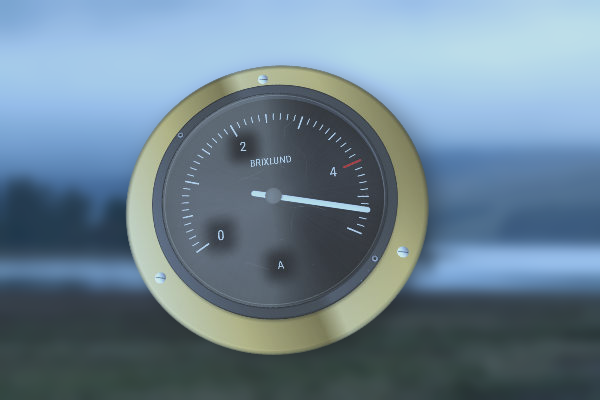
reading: {"value": 4.7, "unit": "A"}
